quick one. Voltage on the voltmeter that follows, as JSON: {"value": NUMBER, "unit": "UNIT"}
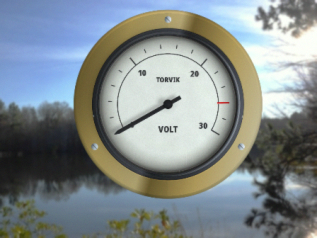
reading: {"value": 0, "unit": "V"}
